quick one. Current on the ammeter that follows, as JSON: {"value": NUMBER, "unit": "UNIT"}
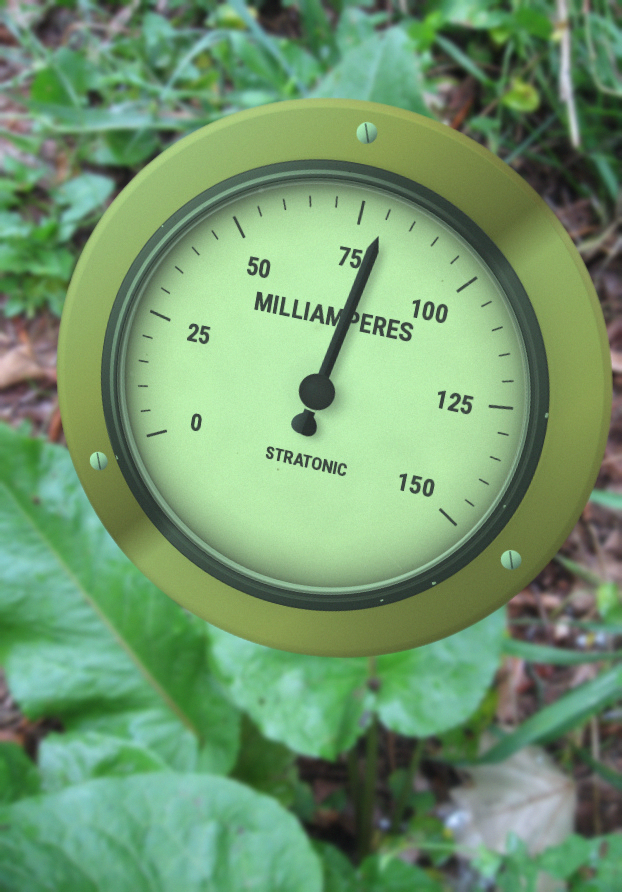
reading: {"value": 80, "unit": "mA"}
